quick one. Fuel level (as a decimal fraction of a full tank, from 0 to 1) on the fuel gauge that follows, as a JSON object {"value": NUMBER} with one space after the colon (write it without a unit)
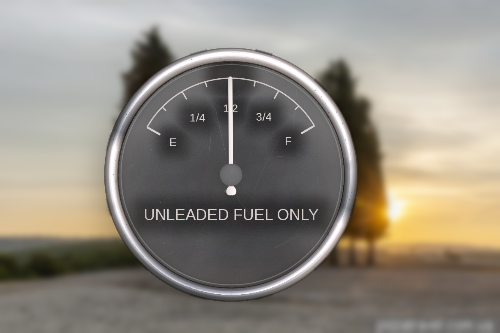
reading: {"value": 0.5}
